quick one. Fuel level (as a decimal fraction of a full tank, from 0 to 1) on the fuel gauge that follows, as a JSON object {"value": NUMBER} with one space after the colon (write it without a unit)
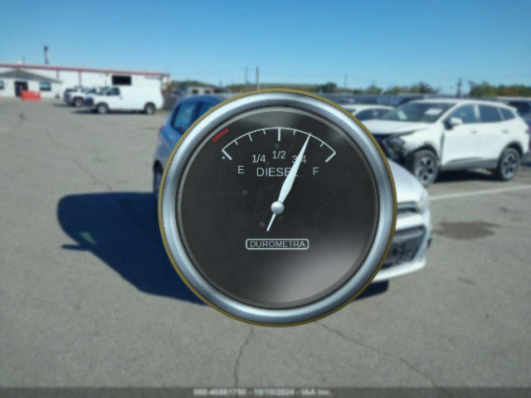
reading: {"value": 0.75}
